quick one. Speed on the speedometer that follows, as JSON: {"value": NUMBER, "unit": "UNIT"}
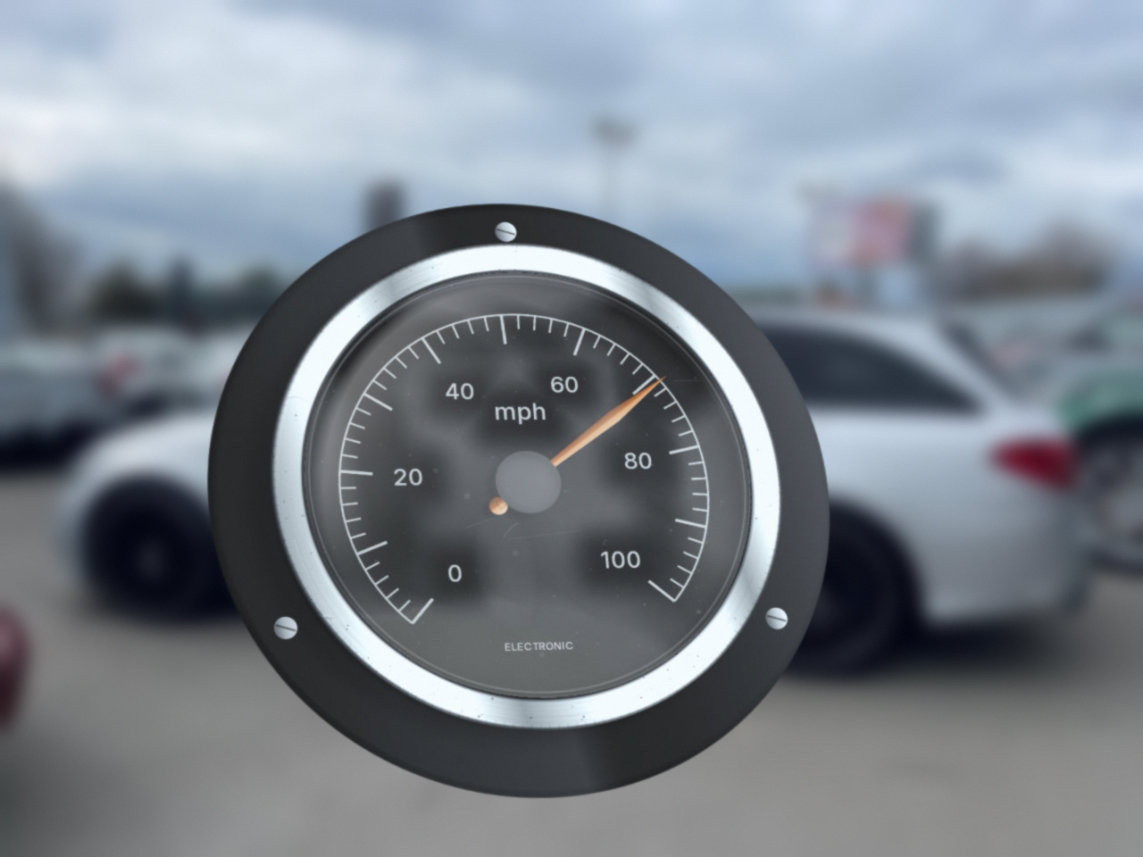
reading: {"value": 71, "unit": "mph"}
